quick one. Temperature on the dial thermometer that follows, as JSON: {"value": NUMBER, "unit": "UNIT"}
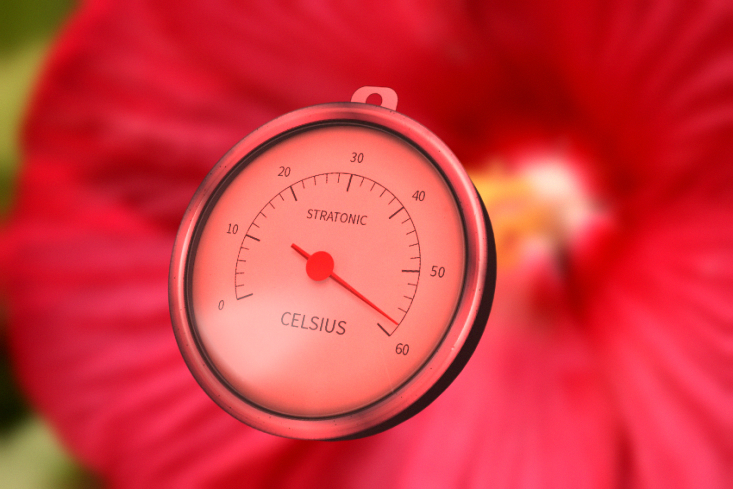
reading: {"value": 58, "unit": "°C"}
